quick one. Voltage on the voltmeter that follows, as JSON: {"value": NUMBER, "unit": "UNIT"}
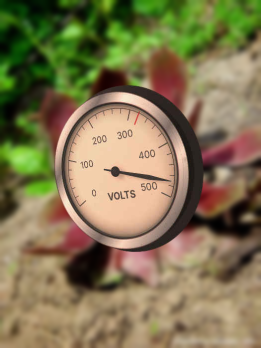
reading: {"value": 470, "unit": "V"}
